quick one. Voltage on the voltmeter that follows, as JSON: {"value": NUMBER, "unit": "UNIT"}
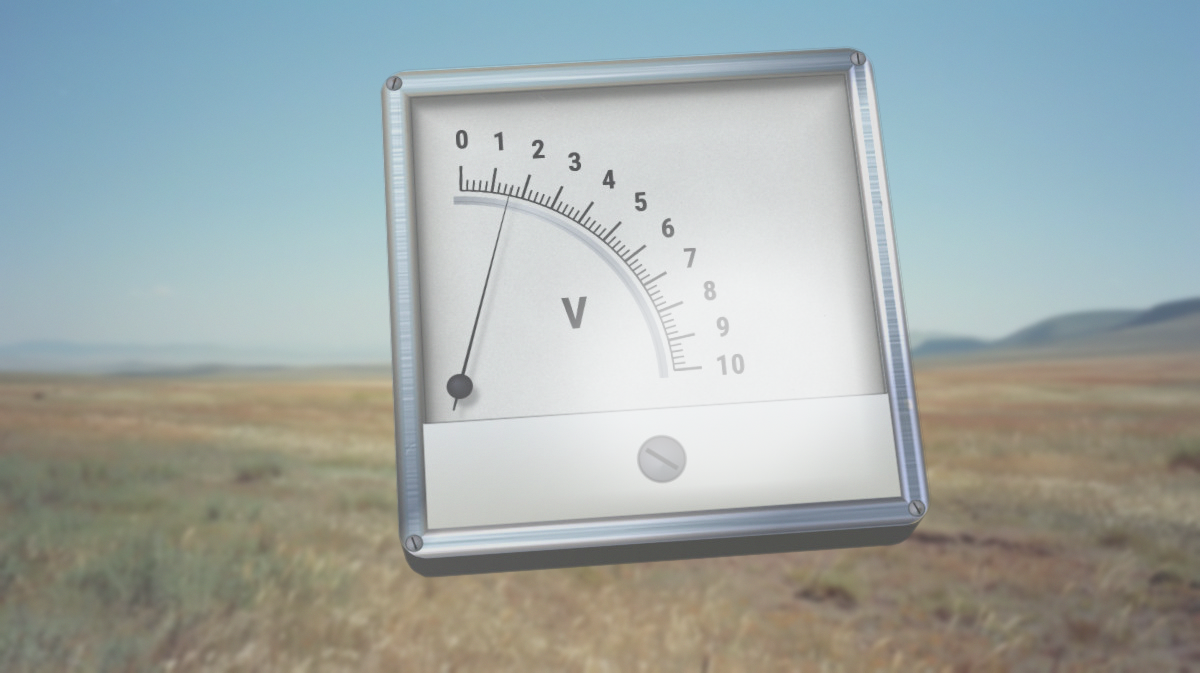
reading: {"value": 1.6, "unit": "V"}
